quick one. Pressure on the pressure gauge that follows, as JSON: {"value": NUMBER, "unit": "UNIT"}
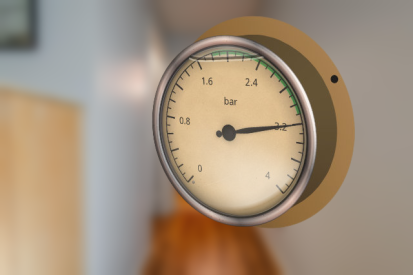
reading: {"value": 3.2, "unit": "bar"}
